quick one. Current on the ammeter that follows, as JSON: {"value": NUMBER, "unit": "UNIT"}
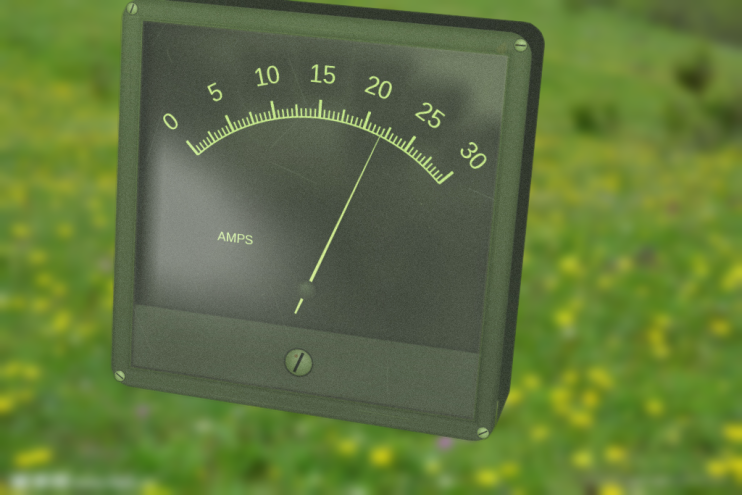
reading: {"value": 22, "unit": "A"}
